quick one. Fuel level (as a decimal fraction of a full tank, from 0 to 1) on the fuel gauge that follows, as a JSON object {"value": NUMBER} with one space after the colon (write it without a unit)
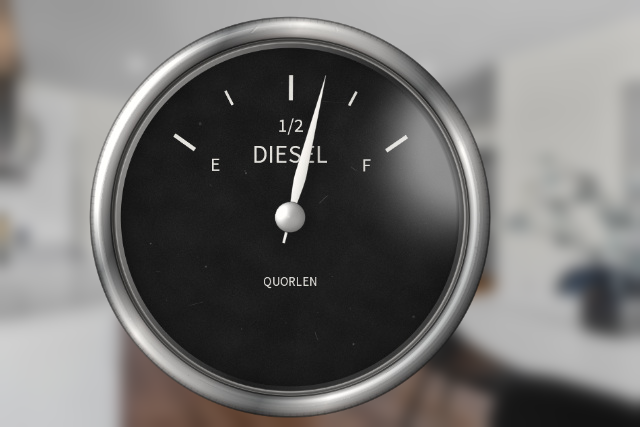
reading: {"value": 0.625}
